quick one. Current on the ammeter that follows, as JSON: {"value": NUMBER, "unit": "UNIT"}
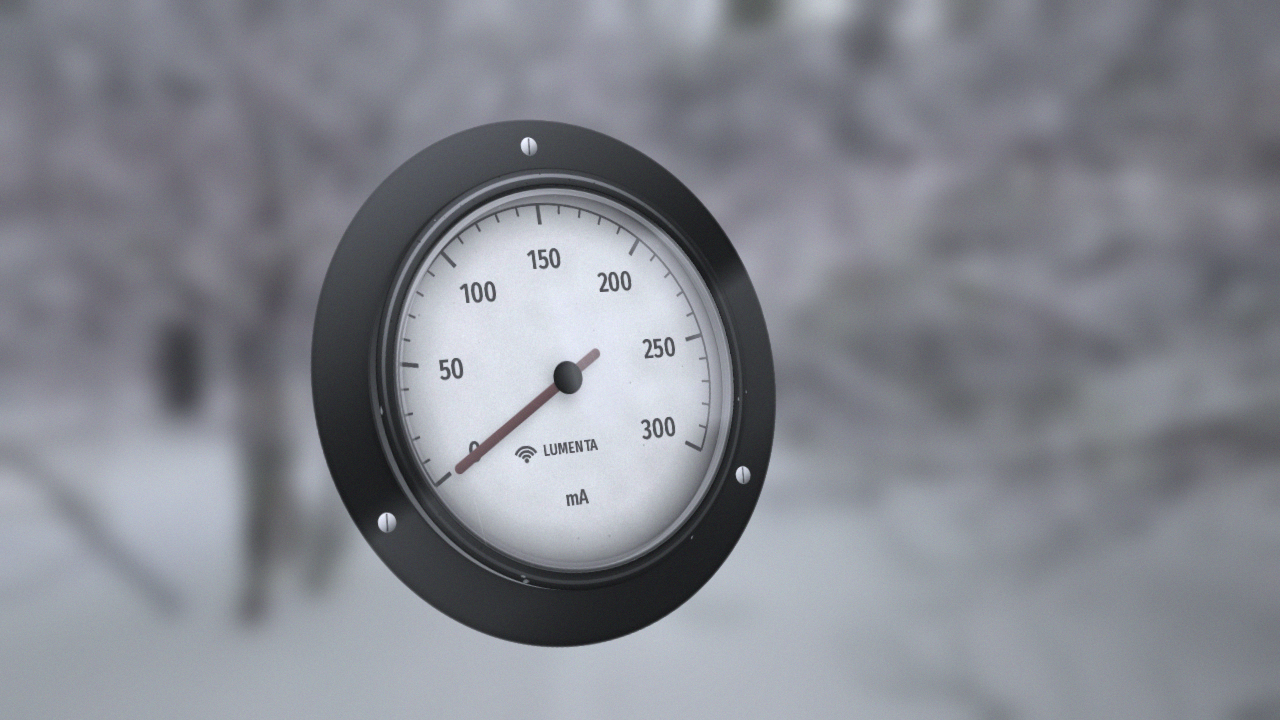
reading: {"value": 0, "unit": "mA"}
